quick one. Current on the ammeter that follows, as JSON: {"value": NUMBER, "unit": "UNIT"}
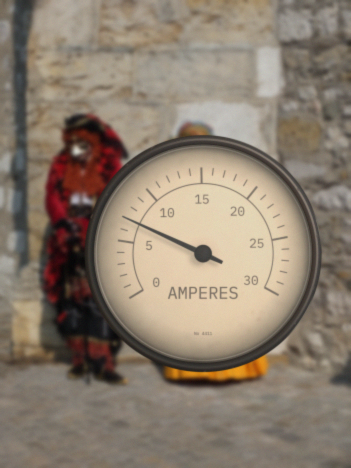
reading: {"value": 7, "unit": "A"}
